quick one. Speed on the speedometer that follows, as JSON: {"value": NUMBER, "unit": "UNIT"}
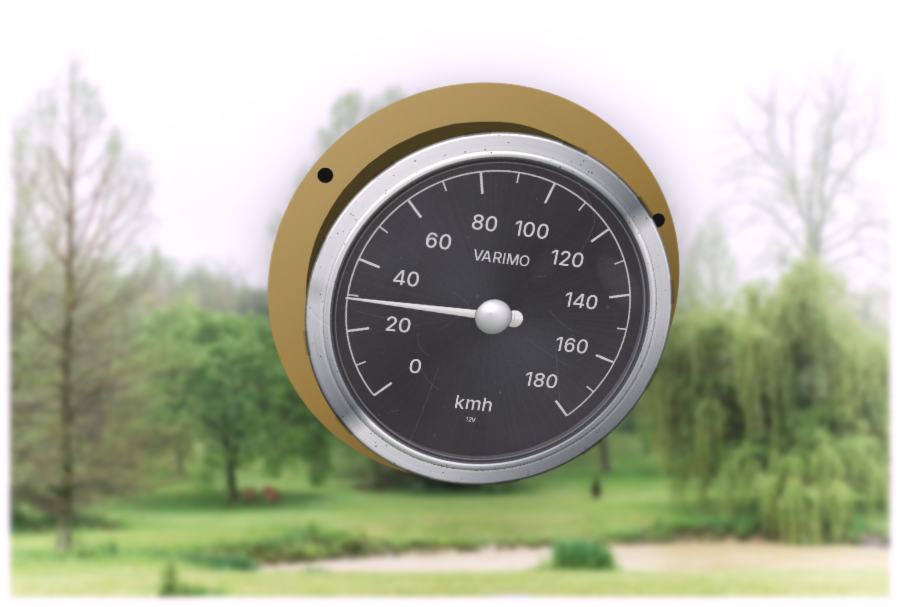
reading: {"value": 30, "unit": "km/h"}
